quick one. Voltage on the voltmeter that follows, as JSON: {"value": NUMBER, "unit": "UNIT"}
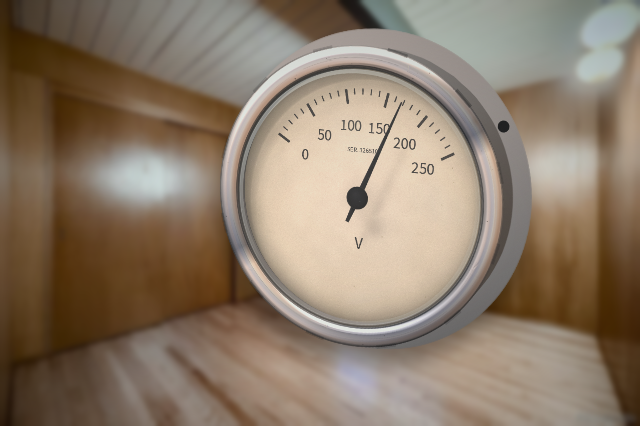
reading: {"value": 170, "unit": "V"}
